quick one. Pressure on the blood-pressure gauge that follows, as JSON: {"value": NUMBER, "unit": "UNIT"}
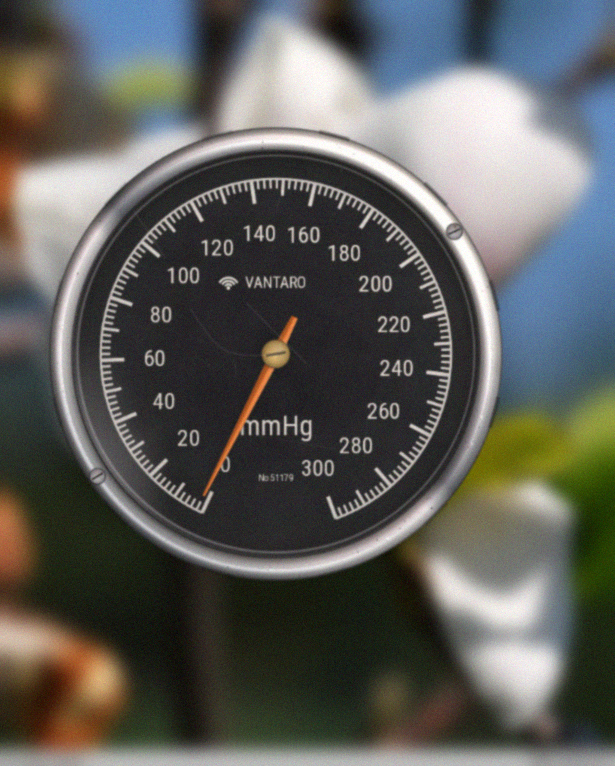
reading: {"value": 2, "unit": "mmHg"}
